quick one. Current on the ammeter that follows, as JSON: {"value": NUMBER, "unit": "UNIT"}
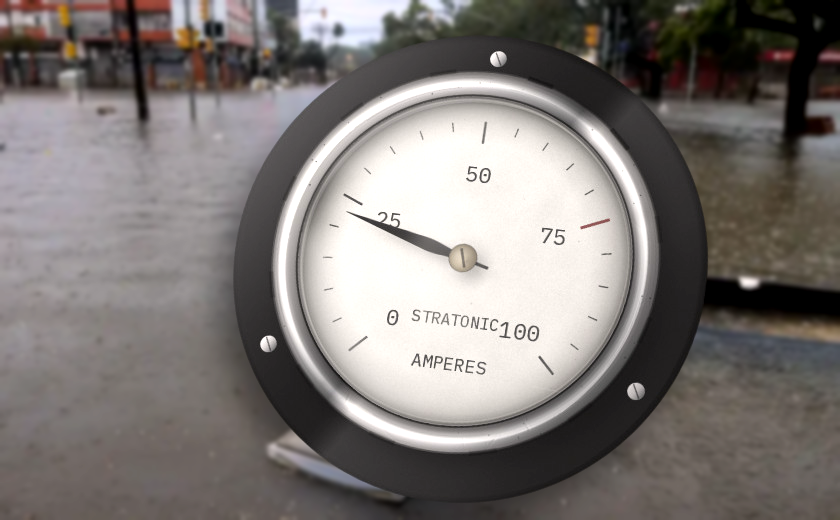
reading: {"value": 22.5, "unit": "A"}
